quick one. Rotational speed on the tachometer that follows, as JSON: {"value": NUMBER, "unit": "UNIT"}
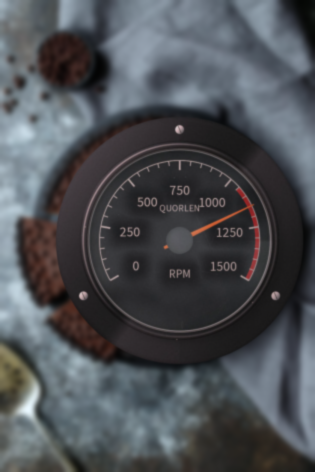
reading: {"value": 1150, "unit": "rpm"}
